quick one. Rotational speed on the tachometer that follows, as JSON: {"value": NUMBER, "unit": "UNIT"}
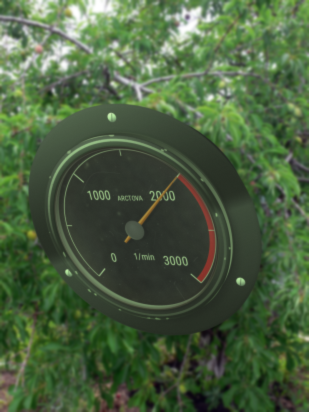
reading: {"value": 2000, "unit": "rpm"}
